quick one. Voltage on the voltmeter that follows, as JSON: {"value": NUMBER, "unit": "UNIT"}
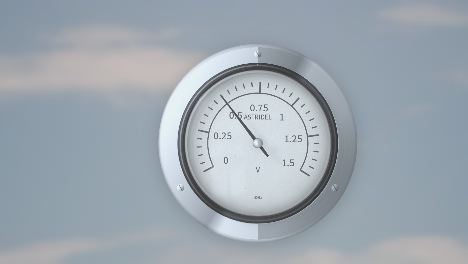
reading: {"value": 0.5, "unit": "V"}
